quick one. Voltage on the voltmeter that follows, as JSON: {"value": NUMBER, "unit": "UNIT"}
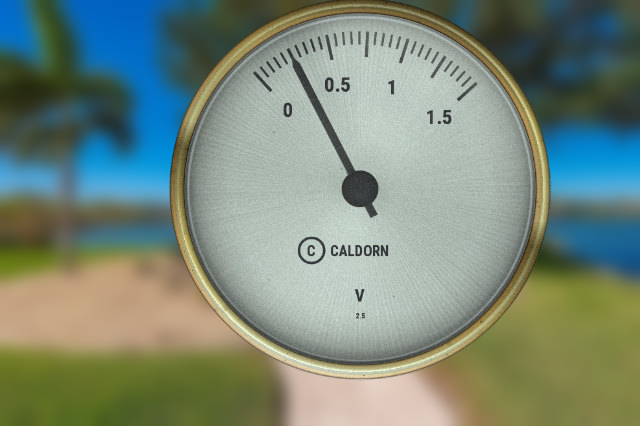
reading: {"value": 0.25, "unit": "V"}
